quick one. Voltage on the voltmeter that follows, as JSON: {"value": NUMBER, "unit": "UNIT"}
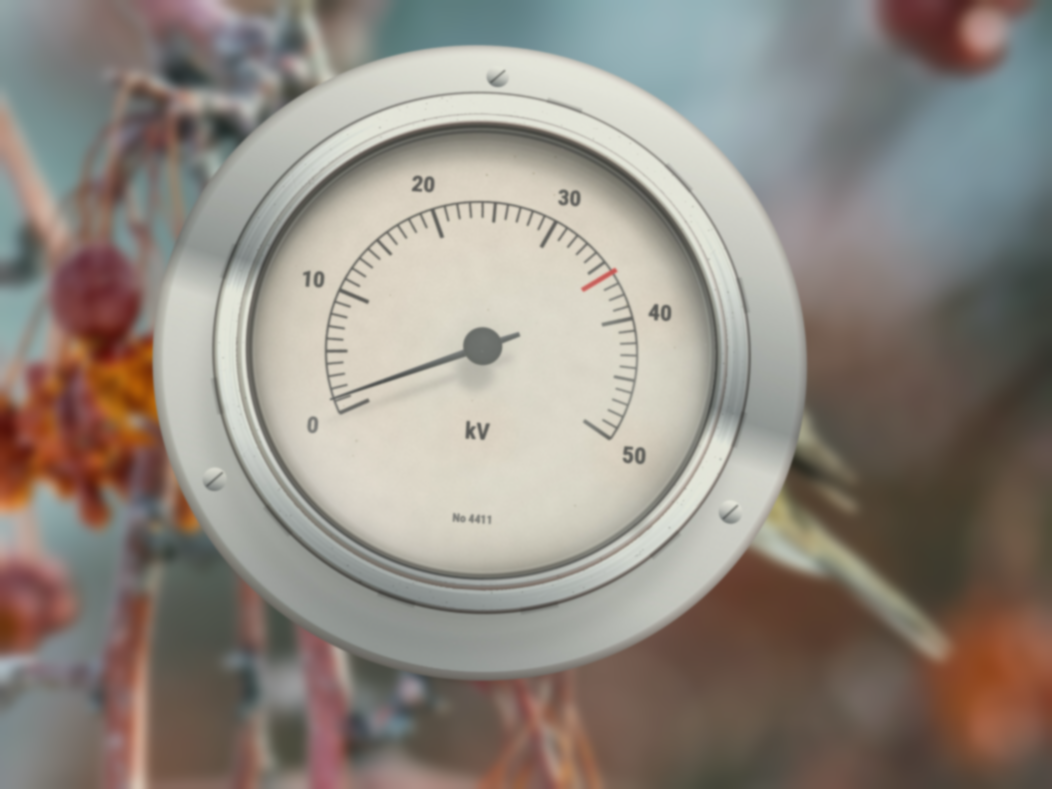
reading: {"value": 1, "unit": "kV"}
